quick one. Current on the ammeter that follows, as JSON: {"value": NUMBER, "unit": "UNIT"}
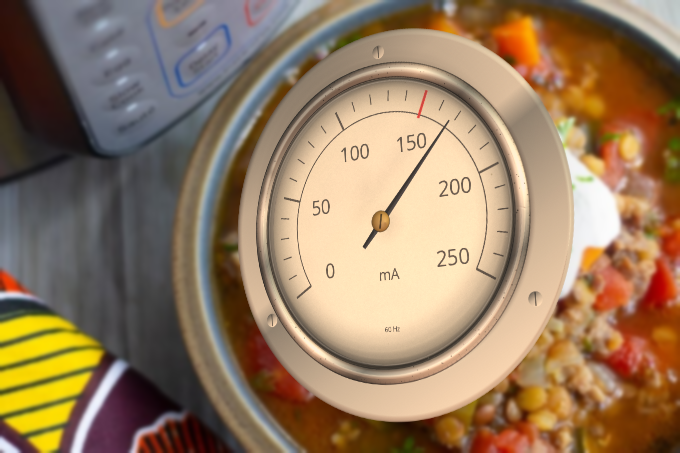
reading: {"value": 170, "unit": "mA"}
